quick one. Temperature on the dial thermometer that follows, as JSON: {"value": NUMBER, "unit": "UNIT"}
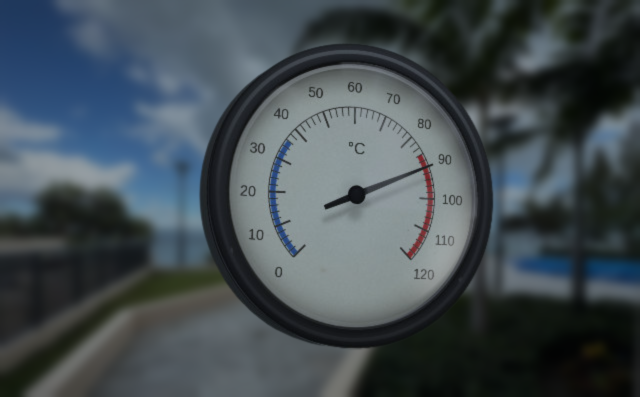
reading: {"value": 90, "unit": "°C"}
